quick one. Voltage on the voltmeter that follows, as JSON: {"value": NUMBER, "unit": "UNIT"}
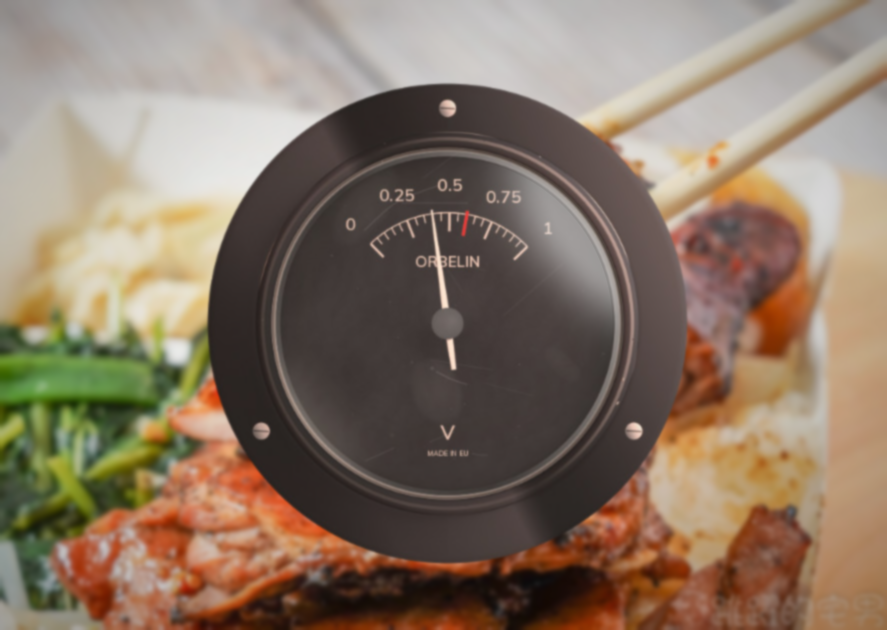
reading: {"value": 0.4, "unit": "V"}
